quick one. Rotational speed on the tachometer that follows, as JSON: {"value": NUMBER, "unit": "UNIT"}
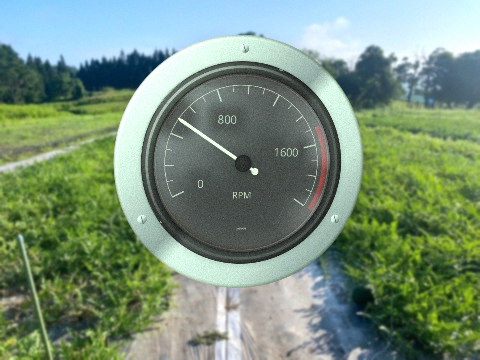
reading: {"value": 500, "unit": "rpm"}
